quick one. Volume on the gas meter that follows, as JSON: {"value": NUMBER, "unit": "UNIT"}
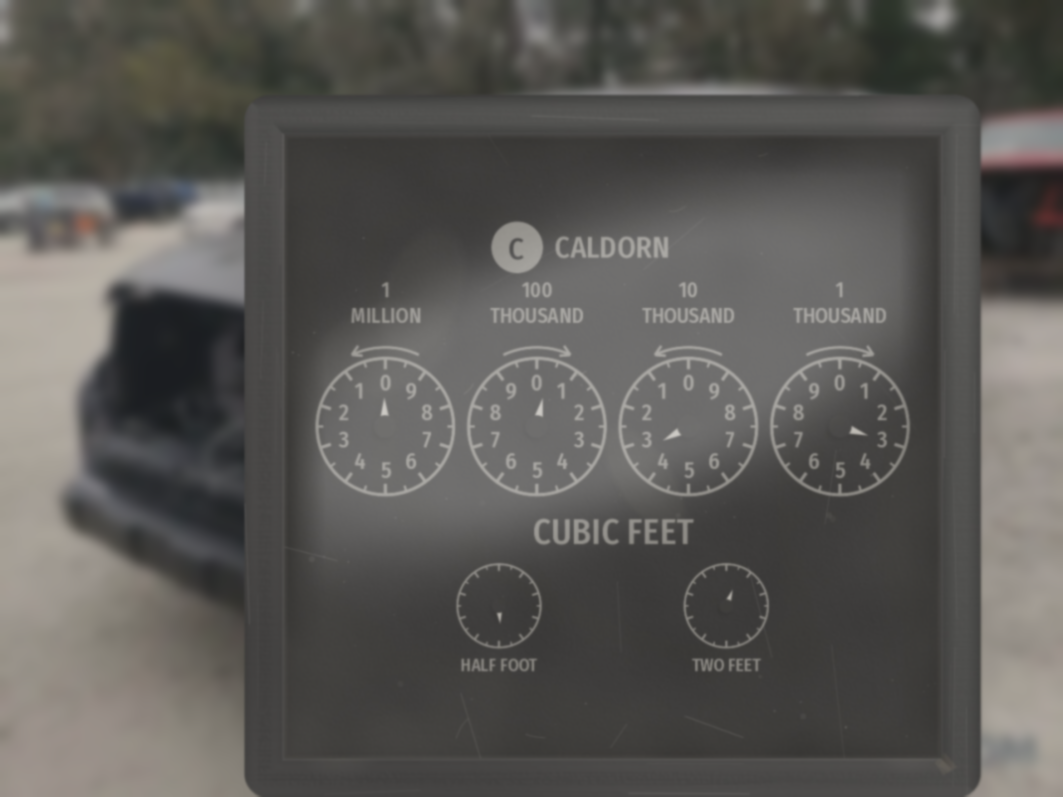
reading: {"value": 3300, "unit": "ft³"}
